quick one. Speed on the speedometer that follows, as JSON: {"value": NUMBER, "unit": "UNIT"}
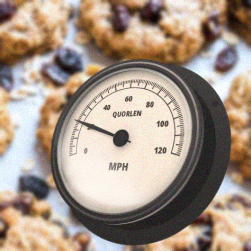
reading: {"value": 20, "unit": "mph"}
